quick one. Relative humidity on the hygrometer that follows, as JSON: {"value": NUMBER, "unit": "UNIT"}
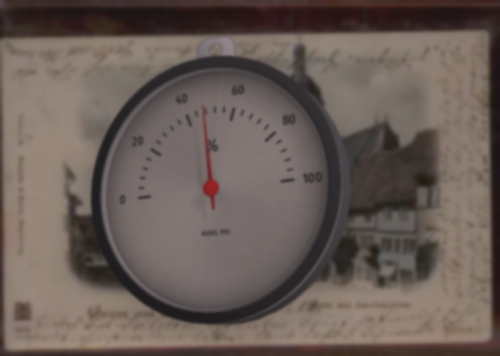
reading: {"value": 48, "unit": "%"}
